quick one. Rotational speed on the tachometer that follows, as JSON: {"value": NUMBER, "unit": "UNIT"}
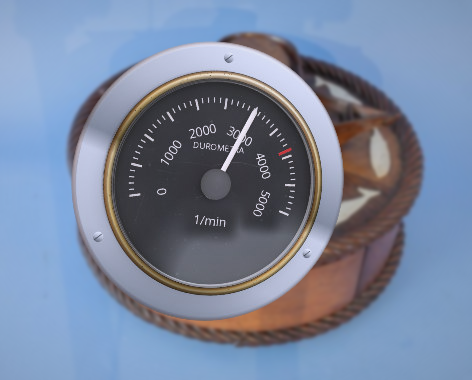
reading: {"value": 3000, "unit": "rpm"}
